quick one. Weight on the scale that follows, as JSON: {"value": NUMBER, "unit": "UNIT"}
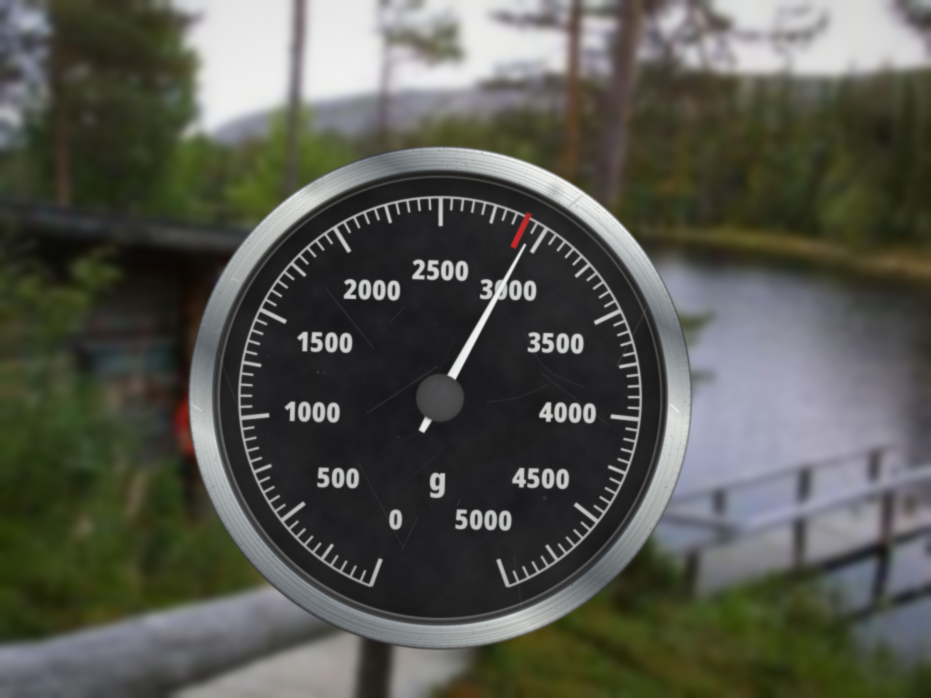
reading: {"value": 2950, "unit": "g"}
